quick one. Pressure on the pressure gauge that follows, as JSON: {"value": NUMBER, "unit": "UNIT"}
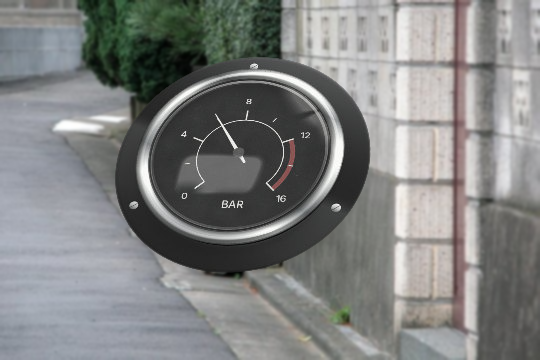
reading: {"value": 6, "unit": "bar"}
